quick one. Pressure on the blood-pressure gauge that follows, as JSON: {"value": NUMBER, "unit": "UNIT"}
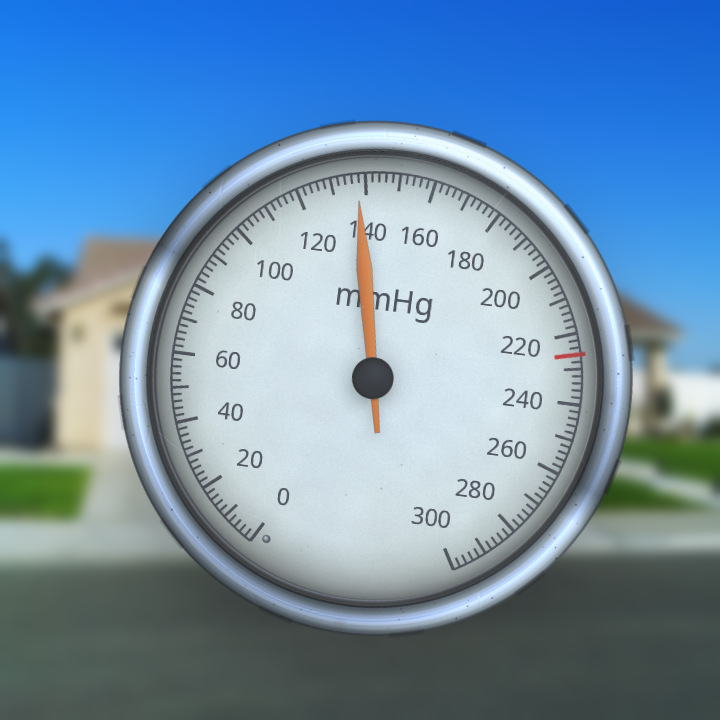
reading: {"value": 138, "unit": "mmHg"}
